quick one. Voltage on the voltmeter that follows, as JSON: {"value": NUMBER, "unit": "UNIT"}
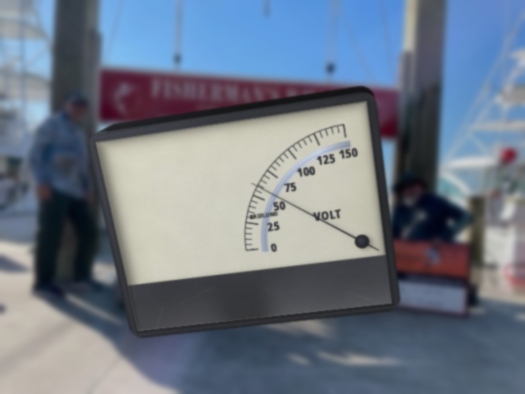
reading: {"value": 60, "unit": "V"}
